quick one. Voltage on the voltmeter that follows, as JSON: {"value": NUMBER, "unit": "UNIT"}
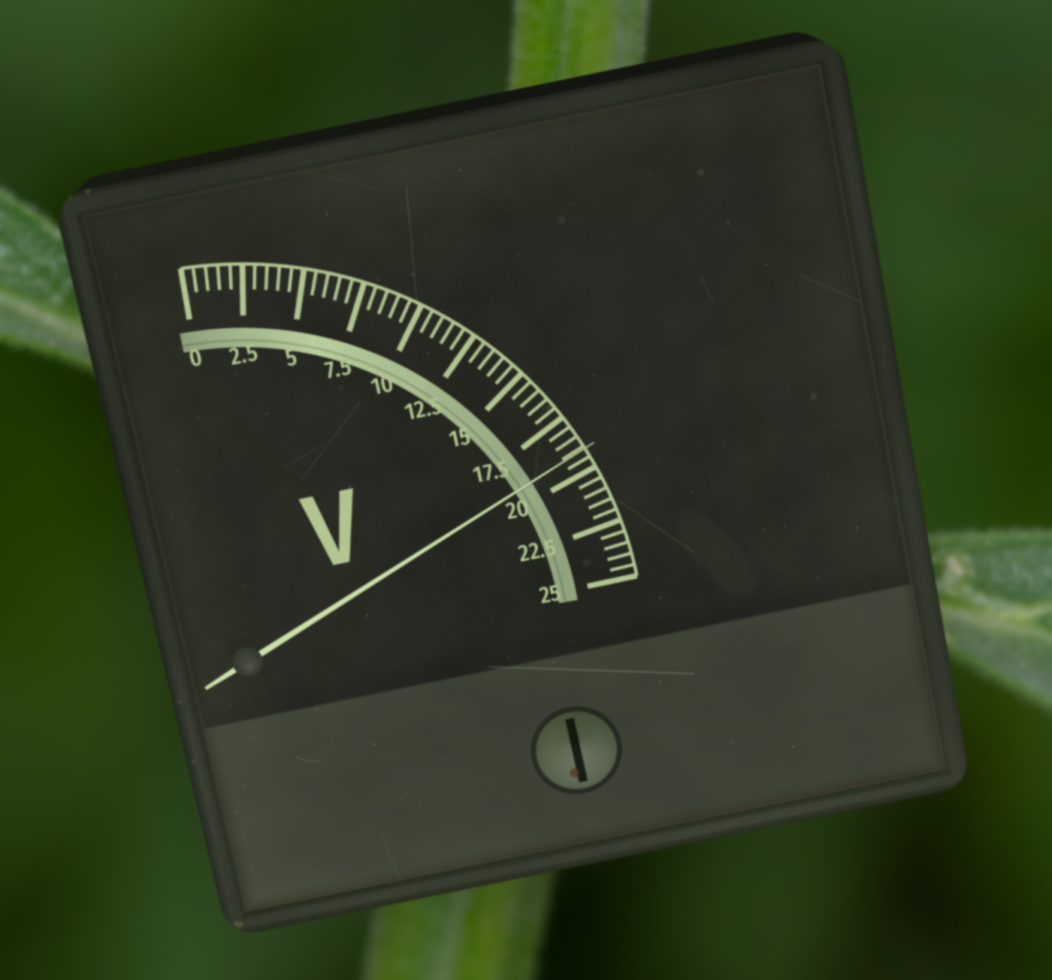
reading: {"value": 19, "unit": "V"}
